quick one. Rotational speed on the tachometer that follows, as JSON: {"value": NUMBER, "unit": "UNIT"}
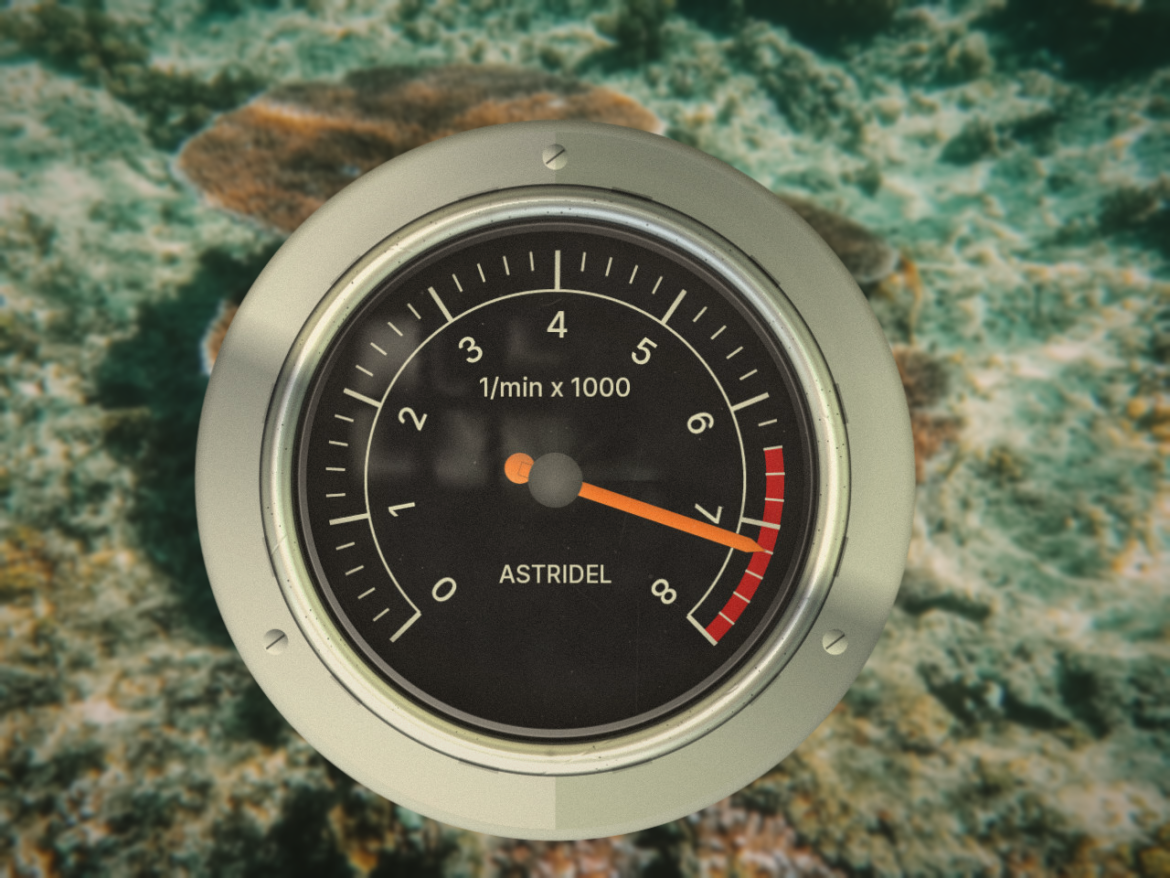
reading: {"value": 7200, "unit": "rpm"}
